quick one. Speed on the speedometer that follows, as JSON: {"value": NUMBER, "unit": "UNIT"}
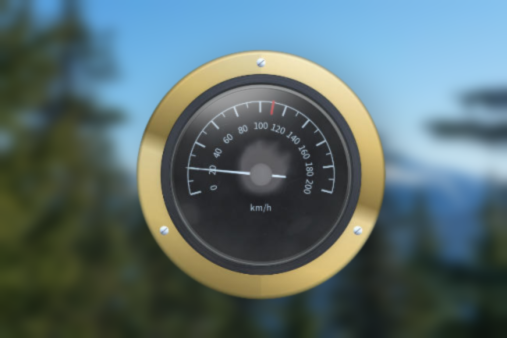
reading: {"value": 20, "unit": "km/h"}
